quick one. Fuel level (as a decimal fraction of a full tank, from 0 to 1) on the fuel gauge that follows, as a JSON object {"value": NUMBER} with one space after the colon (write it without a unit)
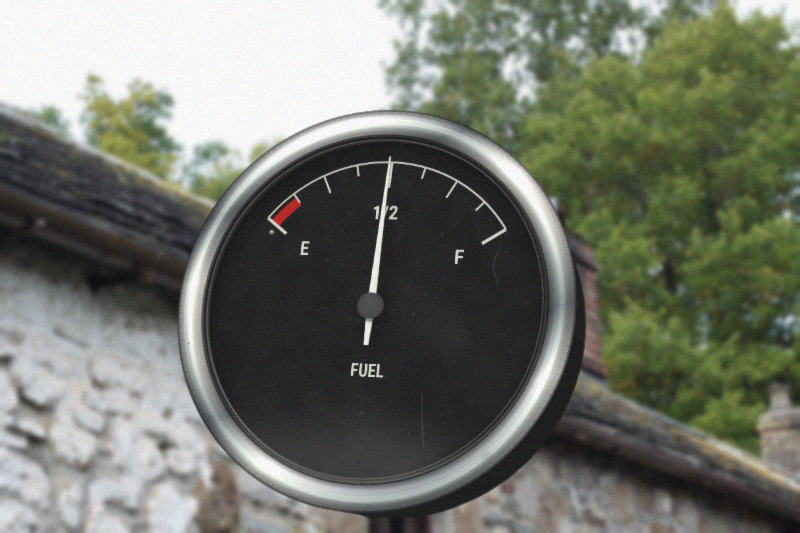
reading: {"value": 0.5}
